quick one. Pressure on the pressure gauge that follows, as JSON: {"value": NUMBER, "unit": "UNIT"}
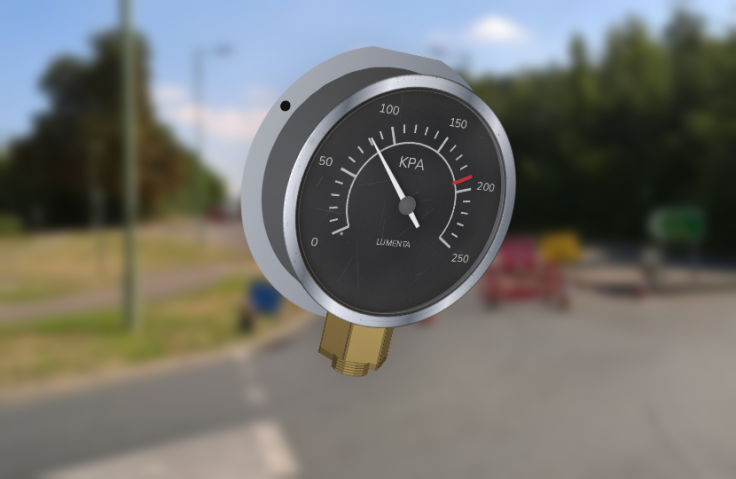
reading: {"value": 80, "unit": "kPa"}
